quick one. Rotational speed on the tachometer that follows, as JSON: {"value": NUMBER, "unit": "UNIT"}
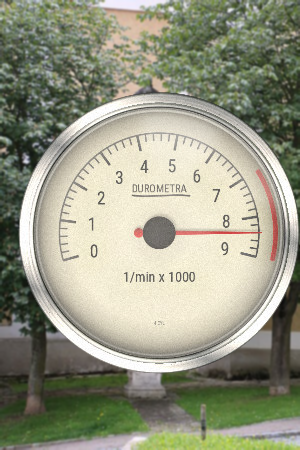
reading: {"value": 8400, "unit": "rpm"}
